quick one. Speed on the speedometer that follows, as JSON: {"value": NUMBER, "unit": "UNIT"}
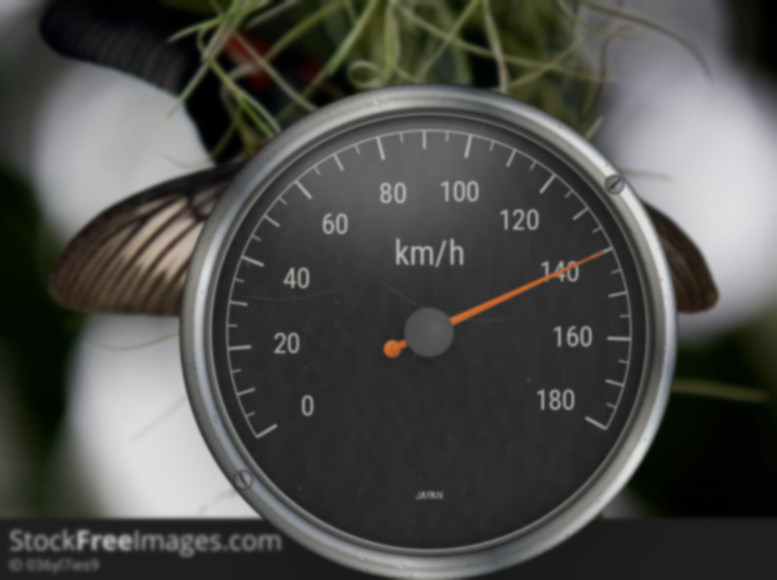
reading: {"value": 140, "unit": "km/h"}
